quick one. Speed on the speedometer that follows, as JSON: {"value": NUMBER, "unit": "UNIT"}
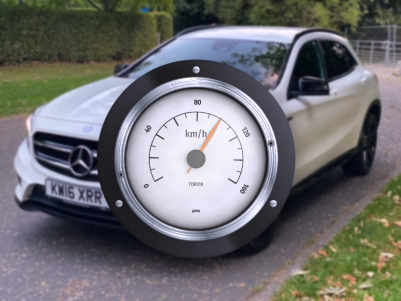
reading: {"value": 100, "unit": "km/h"}
